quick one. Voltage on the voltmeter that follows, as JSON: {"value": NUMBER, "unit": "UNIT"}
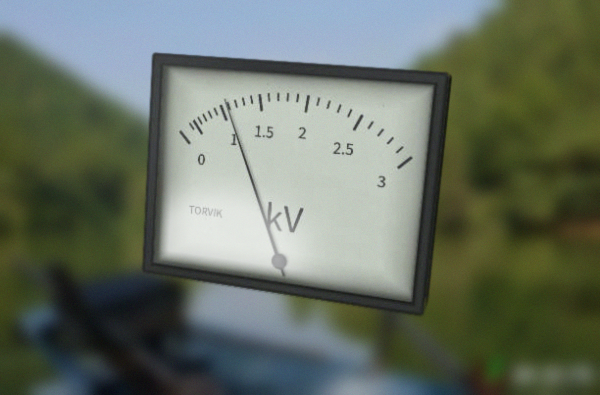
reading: {"value": 1.1, "unit": "kV"}
